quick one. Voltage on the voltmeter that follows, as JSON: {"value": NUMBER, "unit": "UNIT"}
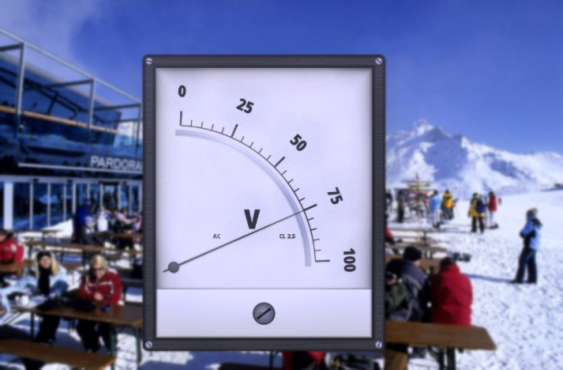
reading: {"value": 75, "unit": "V"}
